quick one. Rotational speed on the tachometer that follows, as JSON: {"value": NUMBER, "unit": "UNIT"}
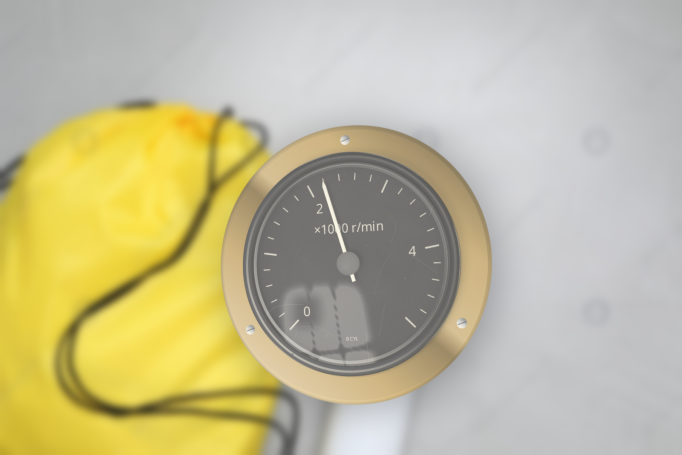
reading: {"value": 2200, "unit": "rpm"}
